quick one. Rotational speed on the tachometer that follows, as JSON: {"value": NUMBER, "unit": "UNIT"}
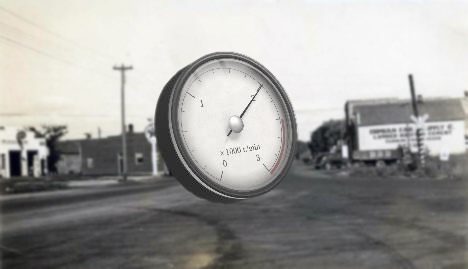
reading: {"value": 2000, "unit": "rpm"}
